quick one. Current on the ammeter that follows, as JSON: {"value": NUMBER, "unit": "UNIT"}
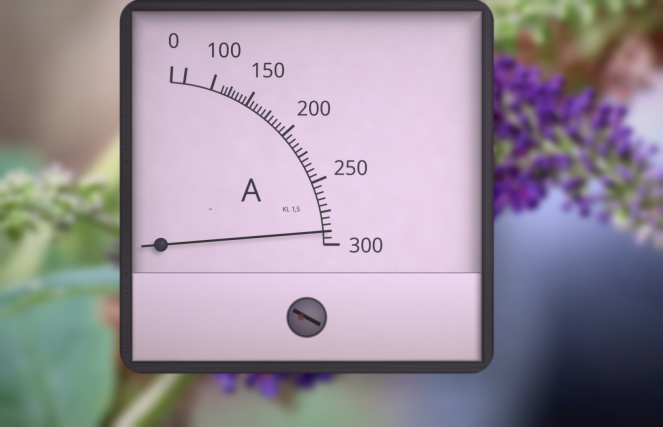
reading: {"value": 290, "unit": "A"}
